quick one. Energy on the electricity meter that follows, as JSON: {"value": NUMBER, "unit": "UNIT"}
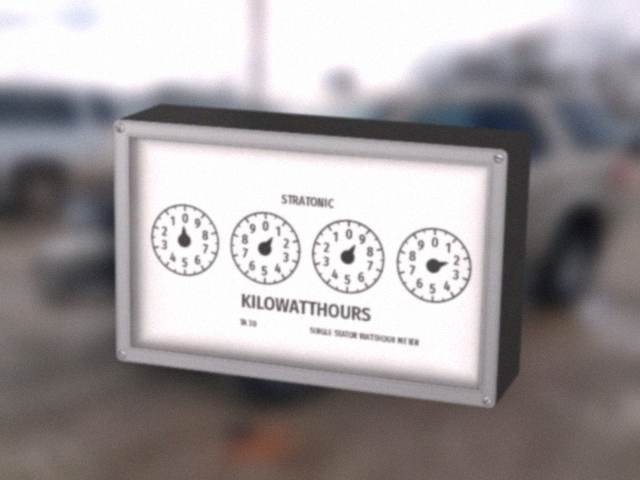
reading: {"value": 92, "unit": "kWh"}
